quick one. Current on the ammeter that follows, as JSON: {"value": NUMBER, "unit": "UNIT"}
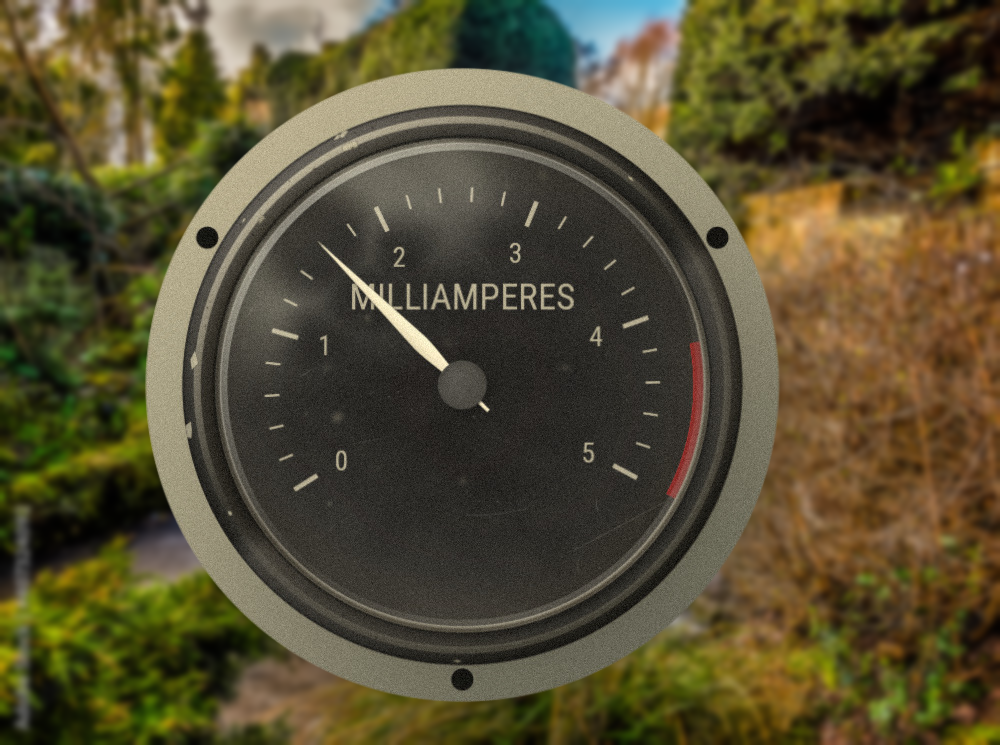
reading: {"value": 1.6, "unit": "mA"}
